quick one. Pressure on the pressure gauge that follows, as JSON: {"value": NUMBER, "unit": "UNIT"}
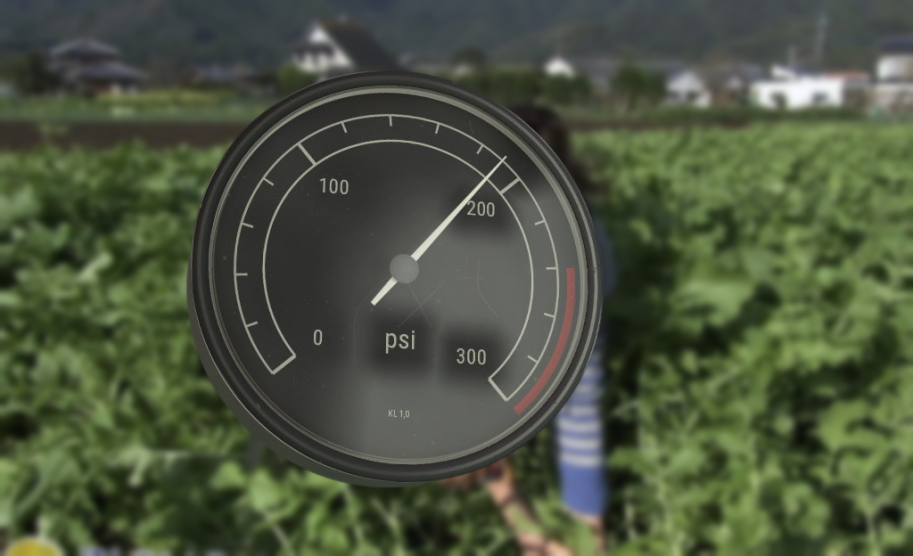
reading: {"value": 190, "unit": "psi"}
